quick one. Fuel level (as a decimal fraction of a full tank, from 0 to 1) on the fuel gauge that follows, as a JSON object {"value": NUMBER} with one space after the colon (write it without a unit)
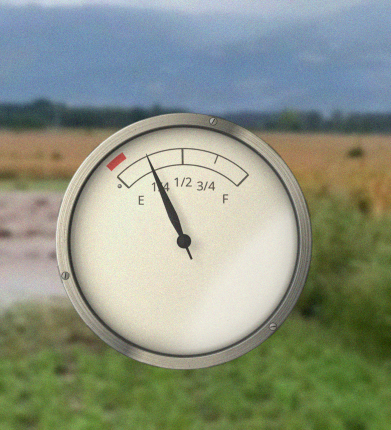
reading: {"value": 0.25}
